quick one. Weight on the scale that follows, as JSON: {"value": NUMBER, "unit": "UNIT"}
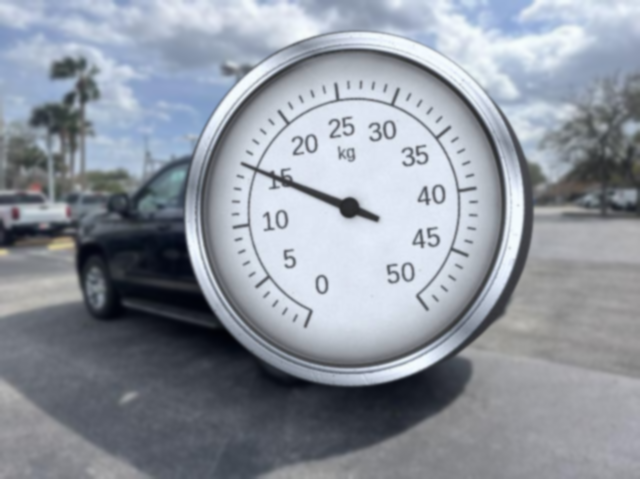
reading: {"value": 15, "unit": "kg"}
